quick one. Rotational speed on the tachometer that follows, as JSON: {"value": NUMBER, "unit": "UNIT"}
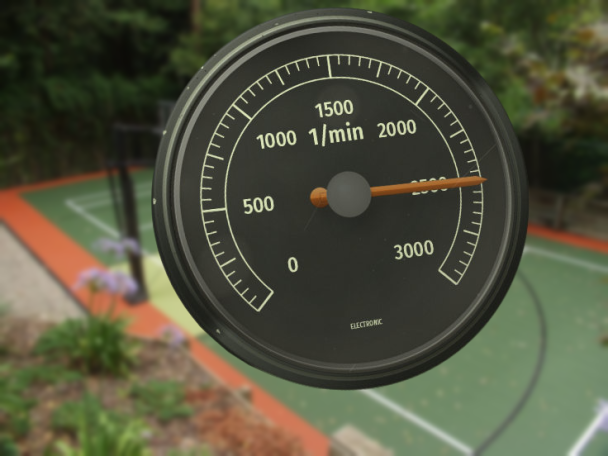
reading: {"value": 2500, "unit": "rpm"}
